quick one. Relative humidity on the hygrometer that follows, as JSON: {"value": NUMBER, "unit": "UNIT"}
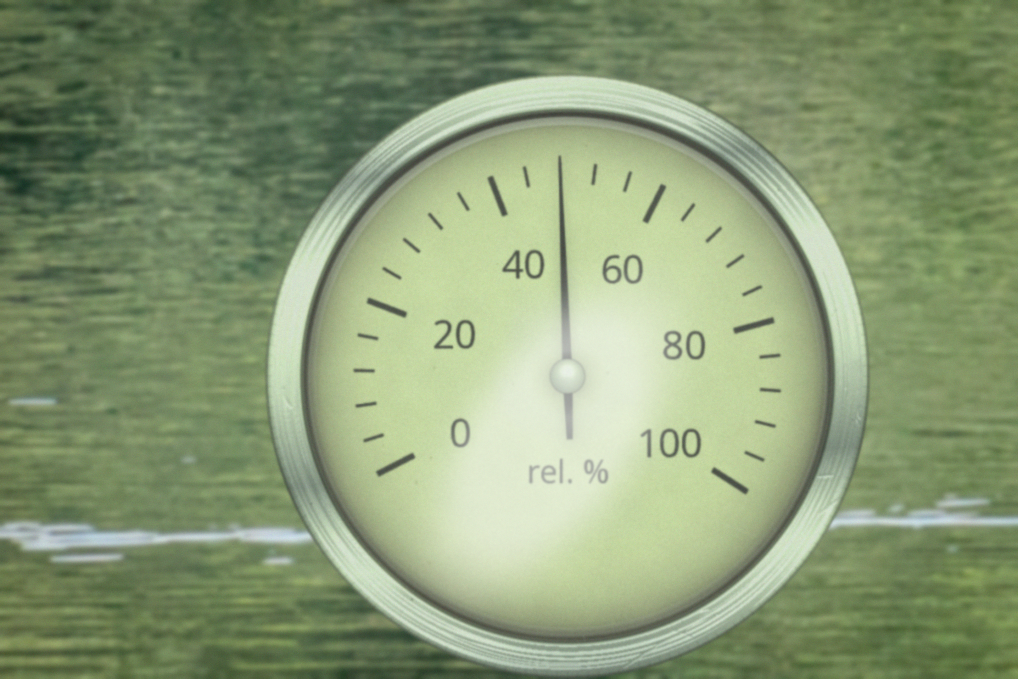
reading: {"value": 48, "unit": "%"}
